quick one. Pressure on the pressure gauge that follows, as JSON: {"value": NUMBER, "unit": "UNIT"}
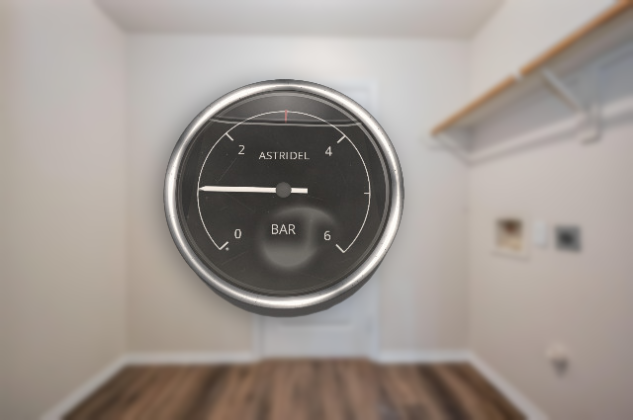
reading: {"value": 1, "unit": "bar"}
